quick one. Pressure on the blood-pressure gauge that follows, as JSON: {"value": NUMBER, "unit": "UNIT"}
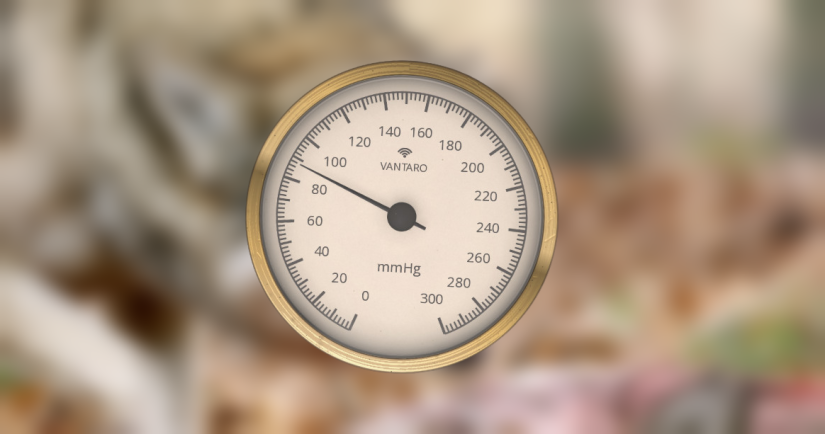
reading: {"value": 88, "unit": "mmHg"}
